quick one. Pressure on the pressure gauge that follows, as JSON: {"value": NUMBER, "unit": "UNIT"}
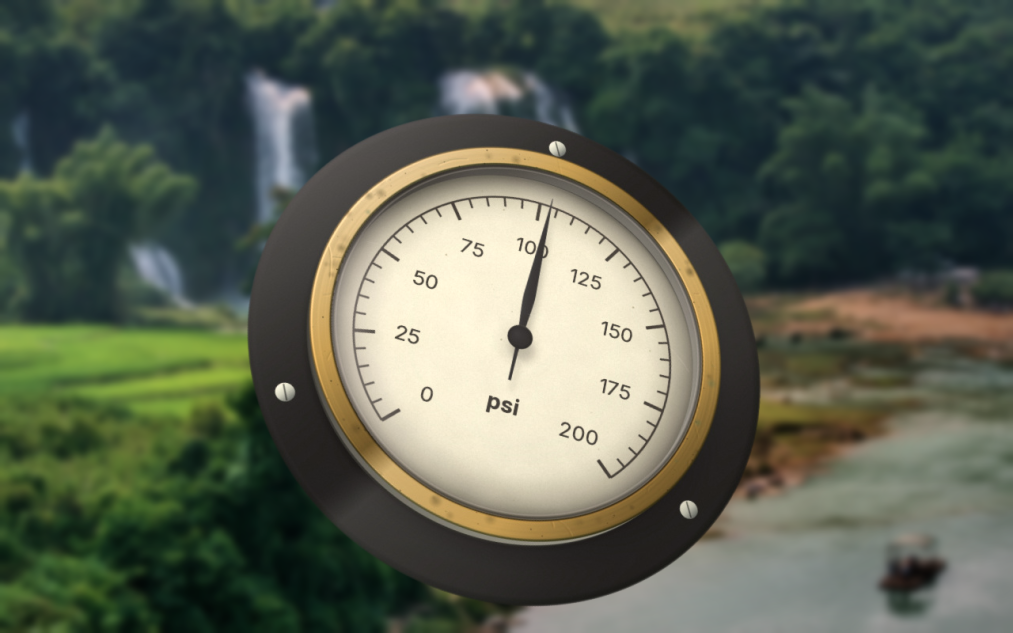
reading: {"value": 102.5, "unit": "psi"}
